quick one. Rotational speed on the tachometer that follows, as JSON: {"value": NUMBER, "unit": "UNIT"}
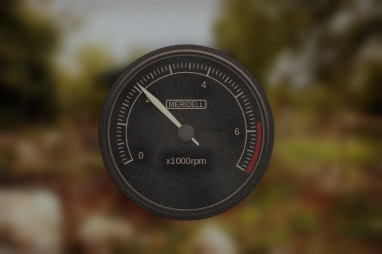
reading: {"value": 2100, "unit": "rpm"}
